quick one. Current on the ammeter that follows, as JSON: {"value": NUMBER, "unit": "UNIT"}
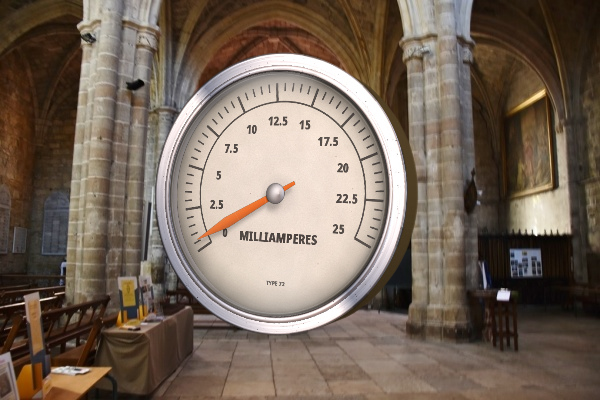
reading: {"value": 0.5, "unit": "mA"}
